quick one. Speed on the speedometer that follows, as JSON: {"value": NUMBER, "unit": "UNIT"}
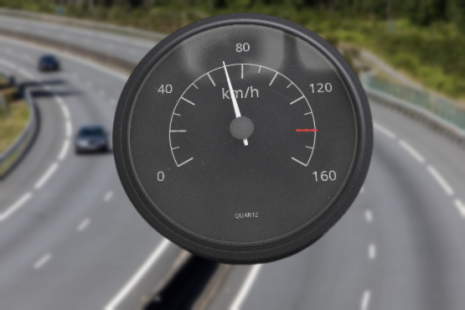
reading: {"value": 70, "unit": "km/h"}
